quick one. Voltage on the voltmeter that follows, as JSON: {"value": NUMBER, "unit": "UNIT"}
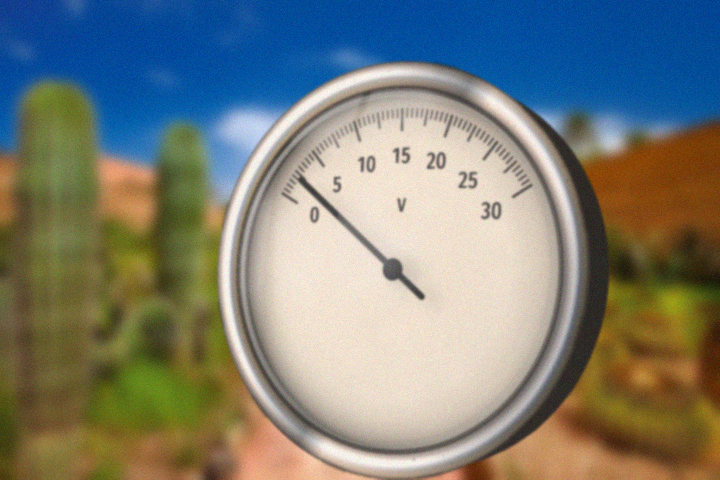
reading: {"value": 2.5, "unit": "V"}
